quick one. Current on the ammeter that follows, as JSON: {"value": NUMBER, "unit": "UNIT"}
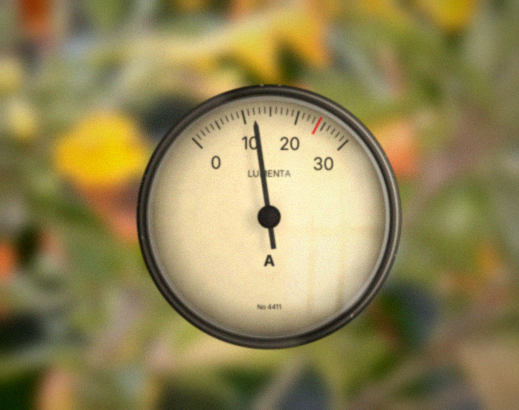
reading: {"value": 12, "unit": "A"}
